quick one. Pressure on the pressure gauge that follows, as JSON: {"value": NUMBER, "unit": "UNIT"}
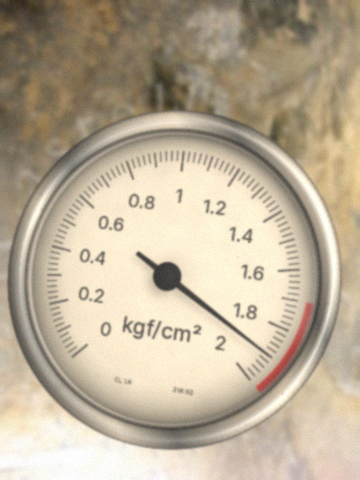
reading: {"value": 1.9, "unit": "kg/cm²"}
